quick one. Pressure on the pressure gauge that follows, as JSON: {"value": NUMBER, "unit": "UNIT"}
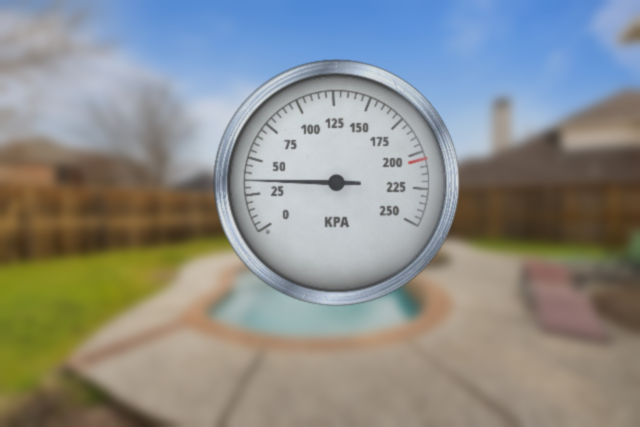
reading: {"value": 35, "unit": "kPa"}
